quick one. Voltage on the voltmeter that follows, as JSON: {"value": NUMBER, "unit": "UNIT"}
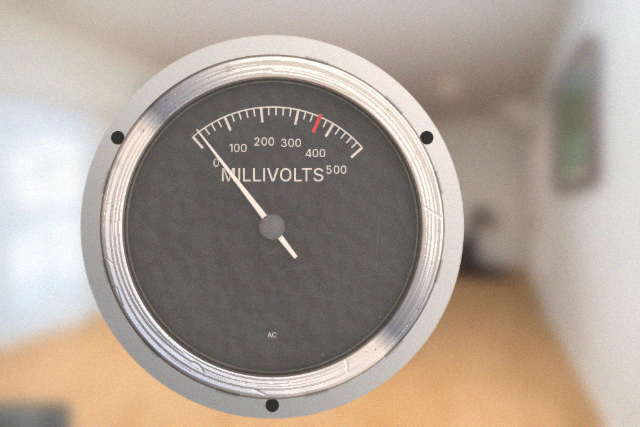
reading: {"value": 20, "unit": "mV"}
